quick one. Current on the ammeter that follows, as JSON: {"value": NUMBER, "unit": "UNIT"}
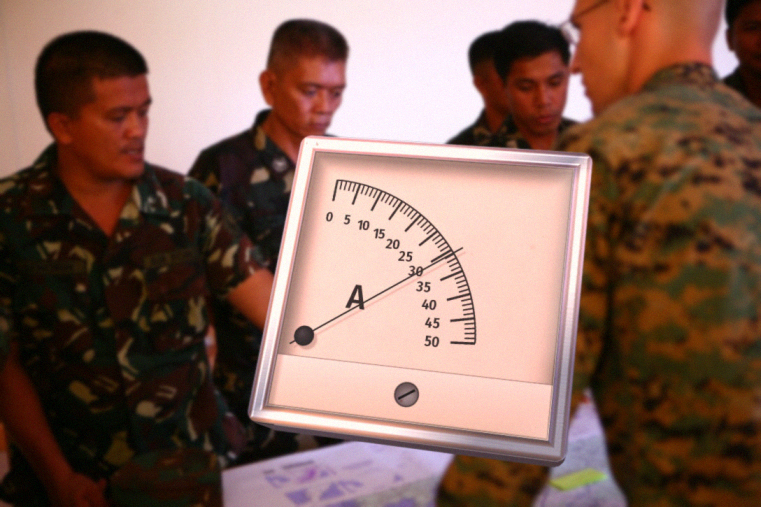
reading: {"value": 31, "unit": "A"}
